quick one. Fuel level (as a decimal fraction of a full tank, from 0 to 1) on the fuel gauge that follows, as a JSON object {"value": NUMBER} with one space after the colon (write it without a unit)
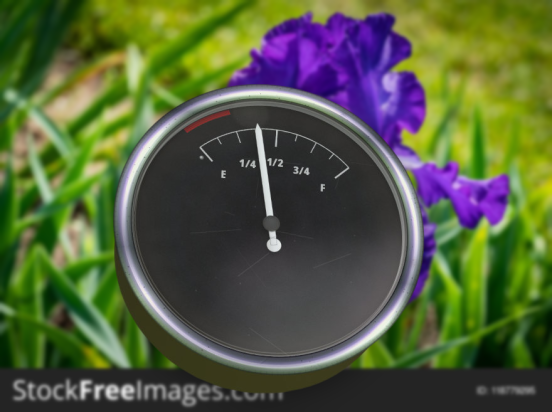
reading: {"value": 0.375}
